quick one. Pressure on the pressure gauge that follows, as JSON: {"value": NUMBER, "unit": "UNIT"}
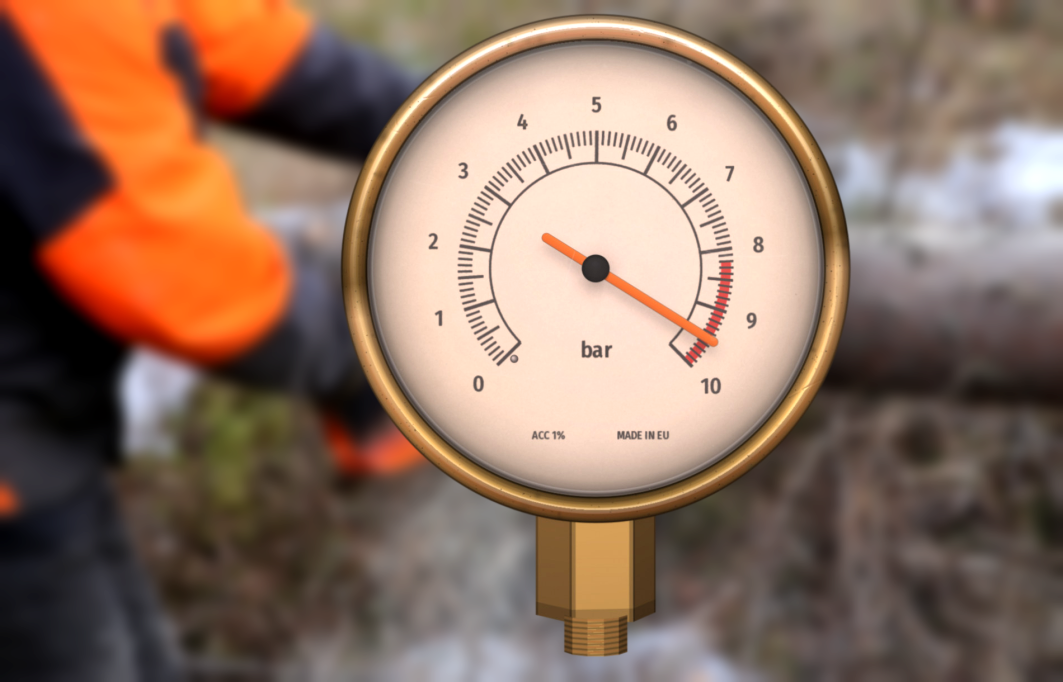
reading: {"value": 9.5, "unit": "bar"}
